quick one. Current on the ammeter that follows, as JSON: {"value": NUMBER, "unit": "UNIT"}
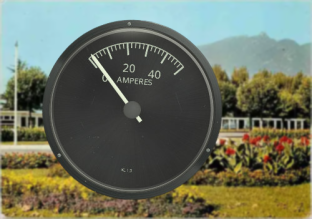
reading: {"value": 2, "unit": "A"}
